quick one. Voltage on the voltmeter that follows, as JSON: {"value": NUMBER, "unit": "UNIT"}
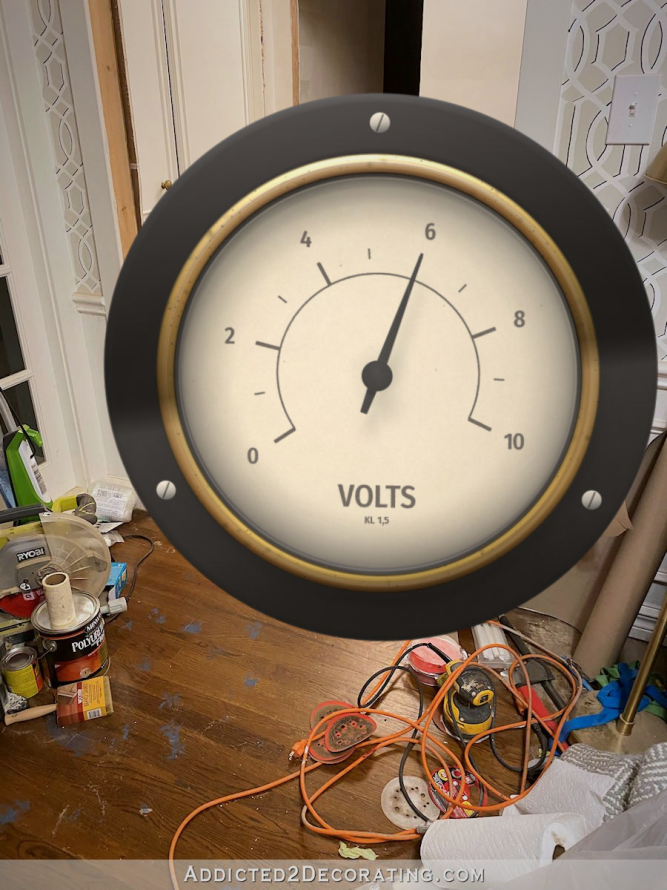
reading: {"value": 6, "unit": "V"}
